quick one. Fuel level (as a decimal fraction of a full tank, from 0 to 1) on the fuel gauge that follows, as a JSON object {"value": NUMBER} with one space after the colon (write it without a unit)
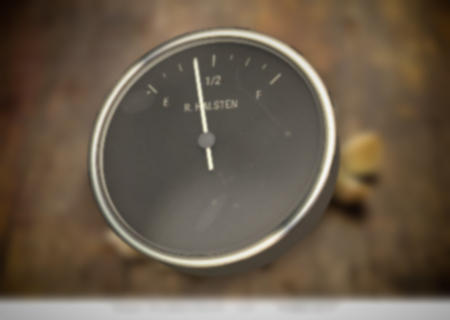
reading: {"value": 0.375}
